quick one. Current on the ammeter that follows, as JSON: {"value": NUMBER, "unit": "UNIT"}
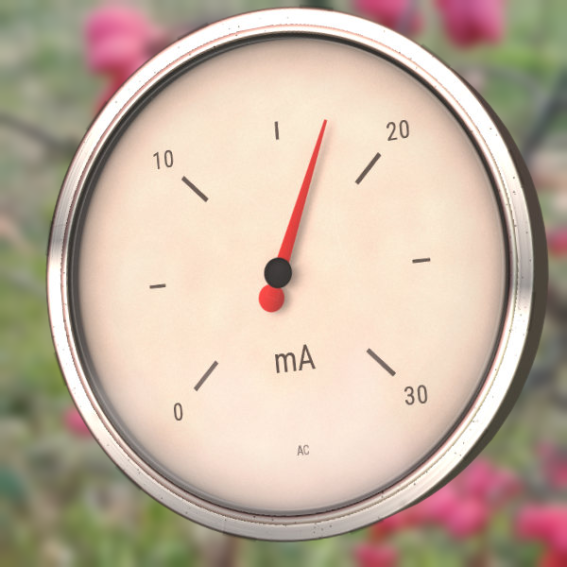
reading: {"value": 17.5, "unit": "mA"}
